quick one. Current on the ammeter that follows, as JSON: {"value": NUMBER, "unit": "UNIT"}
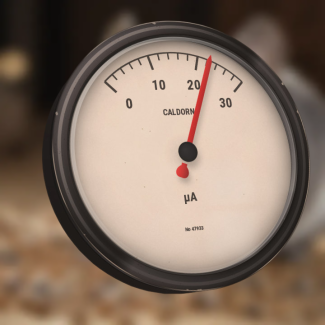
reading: {"value": 22, "unit": "µA"}
